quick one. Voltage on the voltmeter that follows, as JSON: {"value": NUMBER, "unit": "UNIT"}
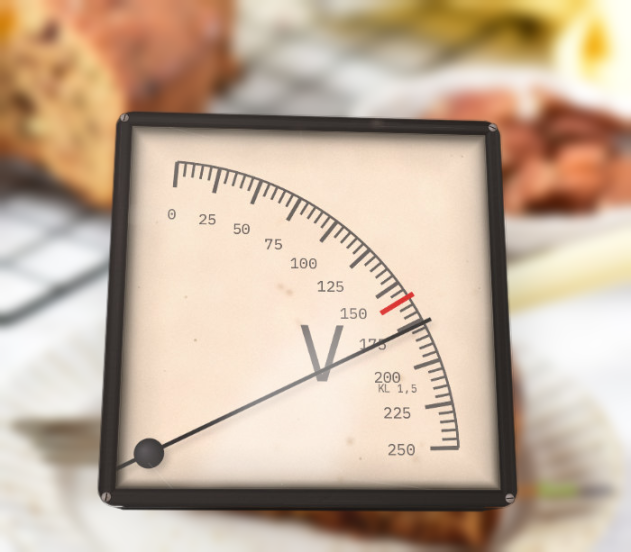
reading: {"value": 177.5, "unit": "V"}
